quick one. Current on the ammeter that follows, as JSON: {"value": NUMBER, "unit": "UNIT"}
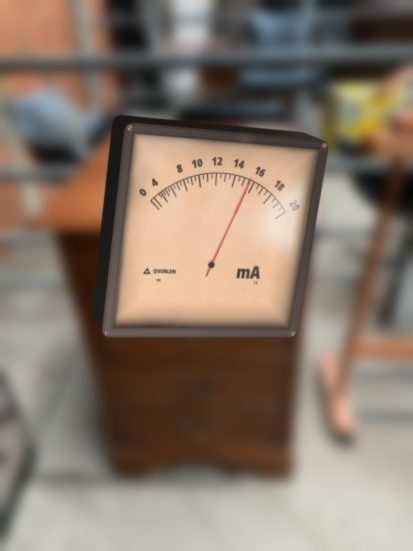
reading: {"value": 15.5, "unit": "mA"}
